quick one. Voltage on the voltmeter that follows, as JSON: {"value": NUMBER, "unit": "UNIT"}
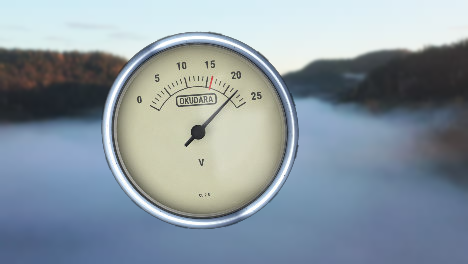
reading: {"value": 22, "unit": "V"}
